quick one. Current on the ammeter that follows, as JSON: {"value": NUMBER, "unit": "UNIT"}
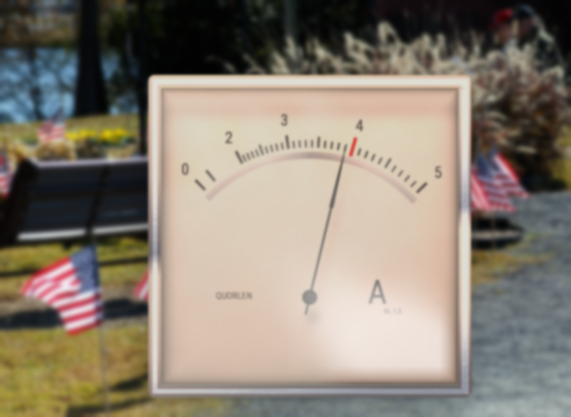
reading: {"value": 3.9, "unit": "A"}
